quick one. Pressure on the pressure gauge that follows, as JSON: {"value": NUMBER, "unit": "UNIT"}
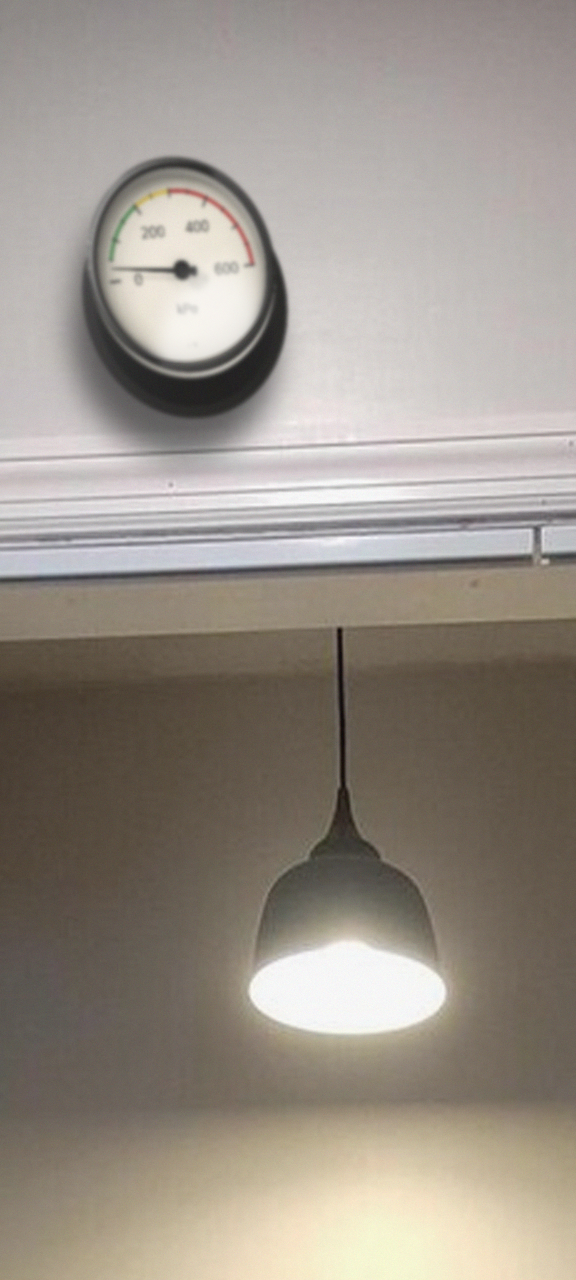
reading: {"value": 25, "unit": "kPa"}
